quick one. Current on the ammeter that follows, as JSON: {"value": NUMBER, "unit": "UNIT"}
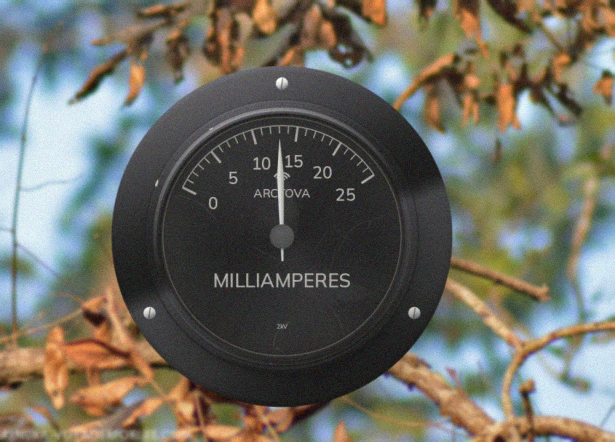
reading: {"value": 13, "unit": "mA"}
